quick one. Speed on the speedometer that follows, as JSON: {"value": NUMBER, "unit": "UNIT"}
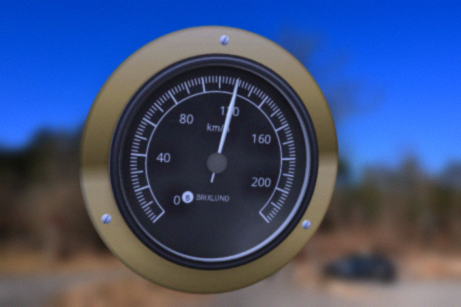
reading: {"value": 120, "unit": "km/h"}
